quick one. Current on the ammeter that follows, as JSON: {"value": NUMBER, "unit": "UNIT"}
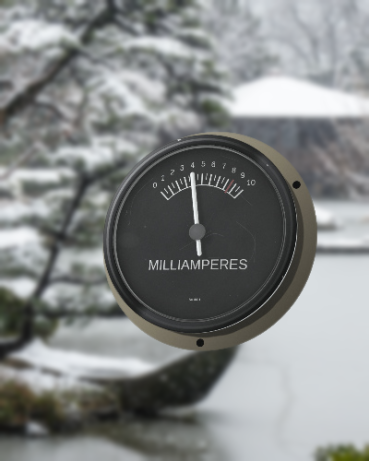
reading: {"value": 4, "unit": "mA"}
